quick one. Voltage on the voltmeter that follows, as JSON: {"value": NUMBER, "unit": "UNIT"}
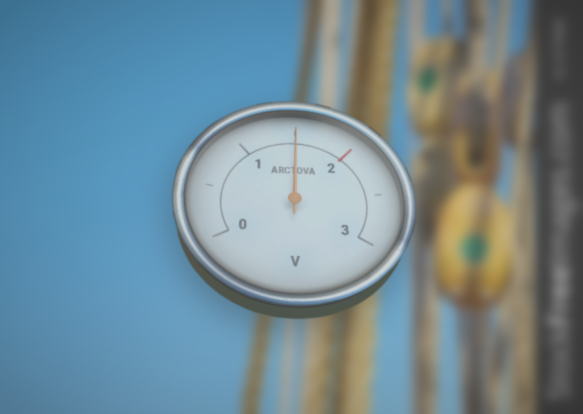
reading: {"value": 1.5, "unit": "V"}
